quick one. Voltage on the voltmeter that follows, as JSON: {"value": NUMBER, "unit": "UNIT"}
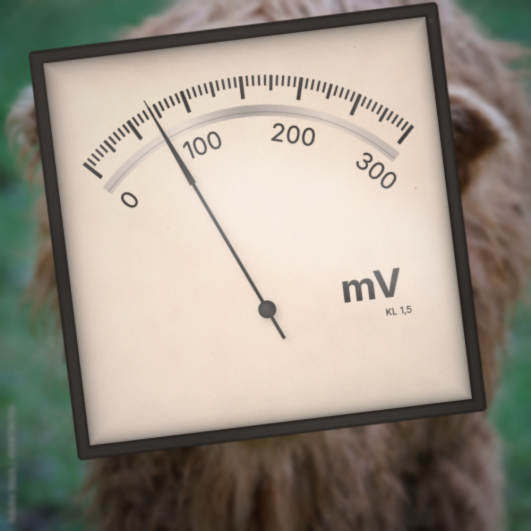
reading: {"value": 70, "unit": "mV"}
